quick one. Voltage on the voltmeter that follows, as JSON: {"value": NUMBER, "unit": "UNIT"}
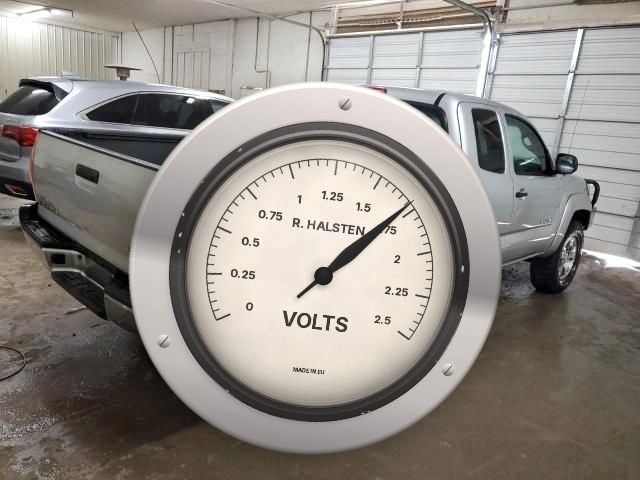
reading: {"value": 1.7, "unit": "V"}
